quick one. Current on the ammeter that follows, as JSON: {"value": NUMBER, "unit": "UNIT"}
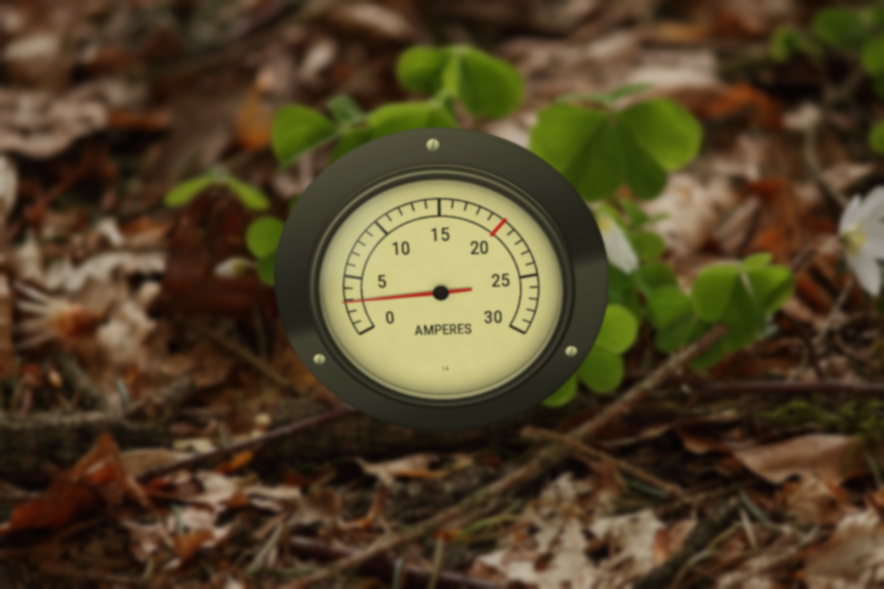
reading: {"value": 3, "unit": "A"}
